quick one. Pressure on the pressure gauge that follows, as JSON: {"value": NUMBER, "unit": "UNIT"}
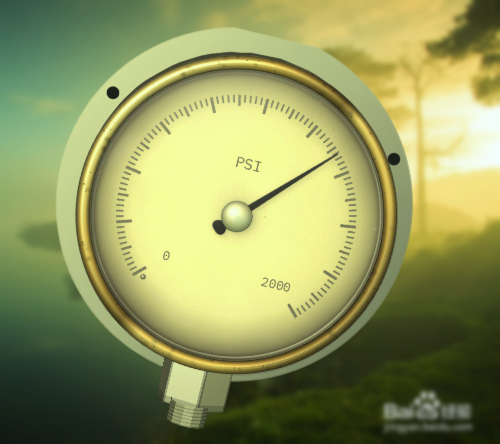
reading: {"value": 1320, "unit": "psi"}
